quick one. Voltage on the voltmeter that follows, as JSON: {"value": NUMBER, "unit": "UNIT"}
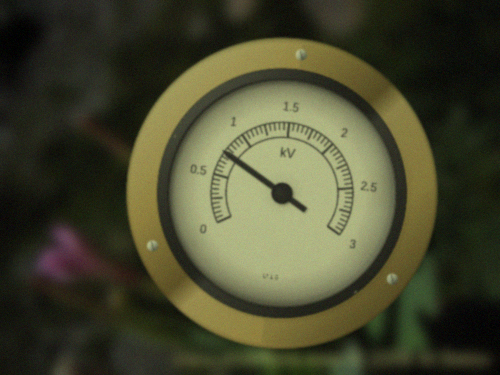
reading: {"value": 0.75, "unit": "kV"}
